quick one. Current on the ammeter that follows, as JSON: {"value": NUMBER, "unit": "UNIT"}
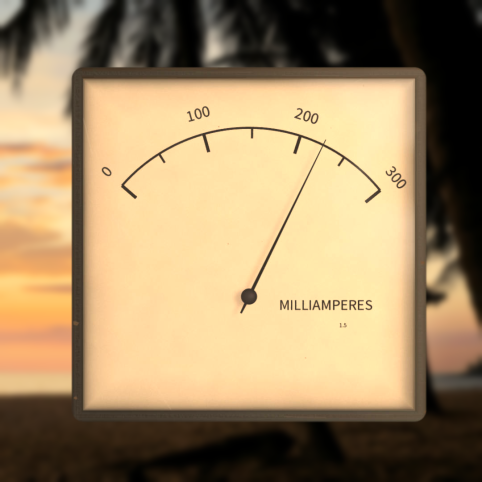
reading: {"value": 225, "unit": "mA"}
